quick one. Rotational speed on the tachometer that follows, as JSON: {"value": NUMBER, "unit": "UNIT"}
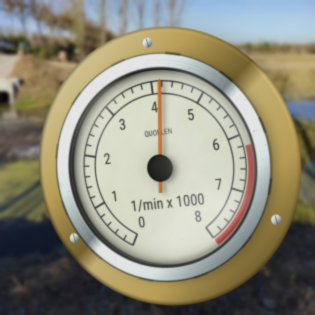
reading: {"value": 4200, "unit": "rpm"}
